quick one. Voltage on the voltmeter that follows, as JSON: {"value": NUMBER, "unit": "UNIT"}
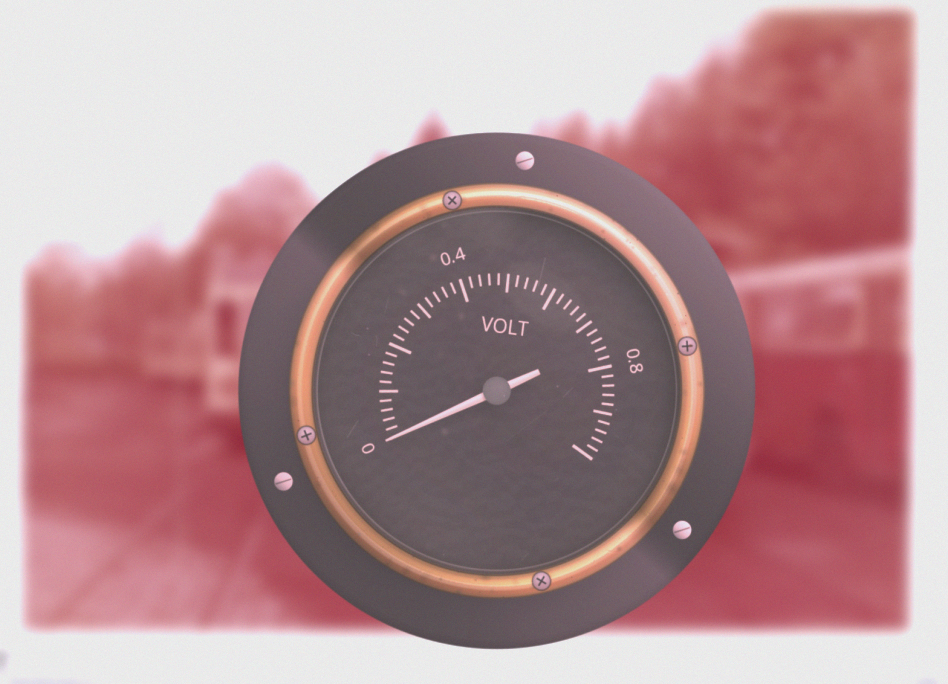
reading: {"value": 0, "unit": "V"}
